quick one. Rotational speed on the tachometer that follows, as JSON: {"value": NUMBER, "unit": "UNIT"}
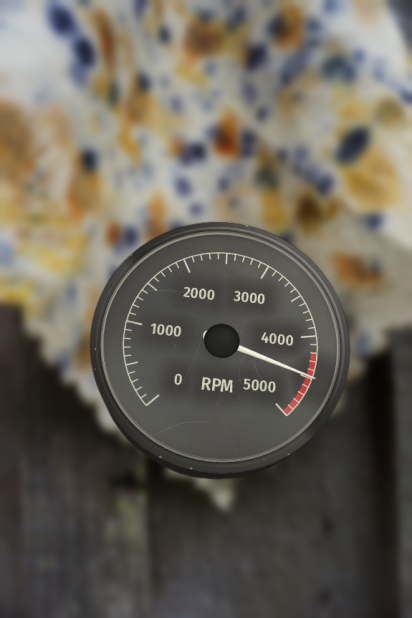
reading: {"value": 4500, "unit": "rpm"}
